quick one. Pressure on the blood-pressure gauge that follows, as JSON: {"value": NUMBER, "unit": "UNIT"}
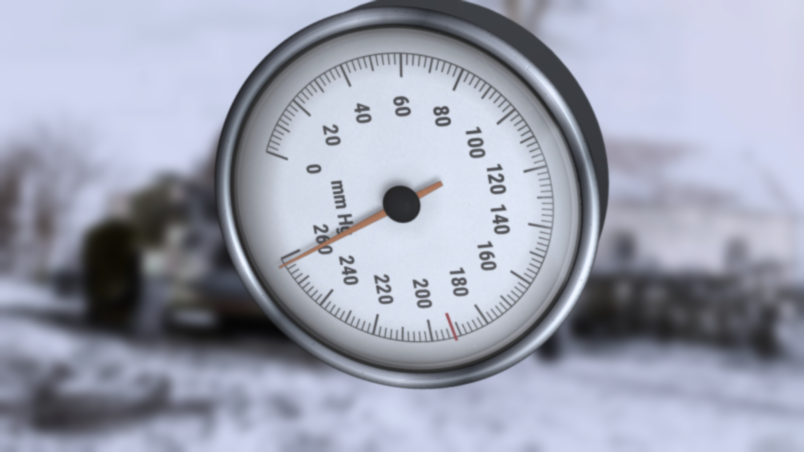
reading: {"value": 258, "unit": "mmHg"}
